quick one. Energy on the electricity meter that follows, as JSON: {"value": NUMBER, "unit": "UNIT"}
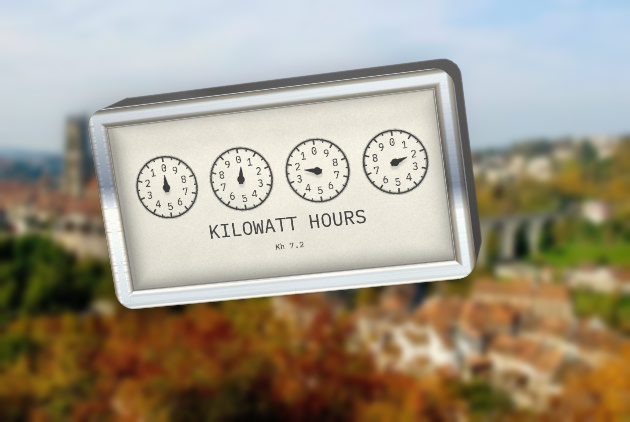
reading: {"value": 22, "unit": "kWh"}
